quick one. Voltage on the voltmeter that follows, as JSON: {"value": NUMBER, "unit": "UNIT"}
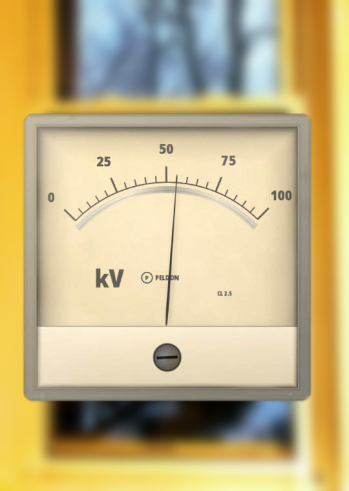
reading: {"value": 55, "unit": "kV"}
